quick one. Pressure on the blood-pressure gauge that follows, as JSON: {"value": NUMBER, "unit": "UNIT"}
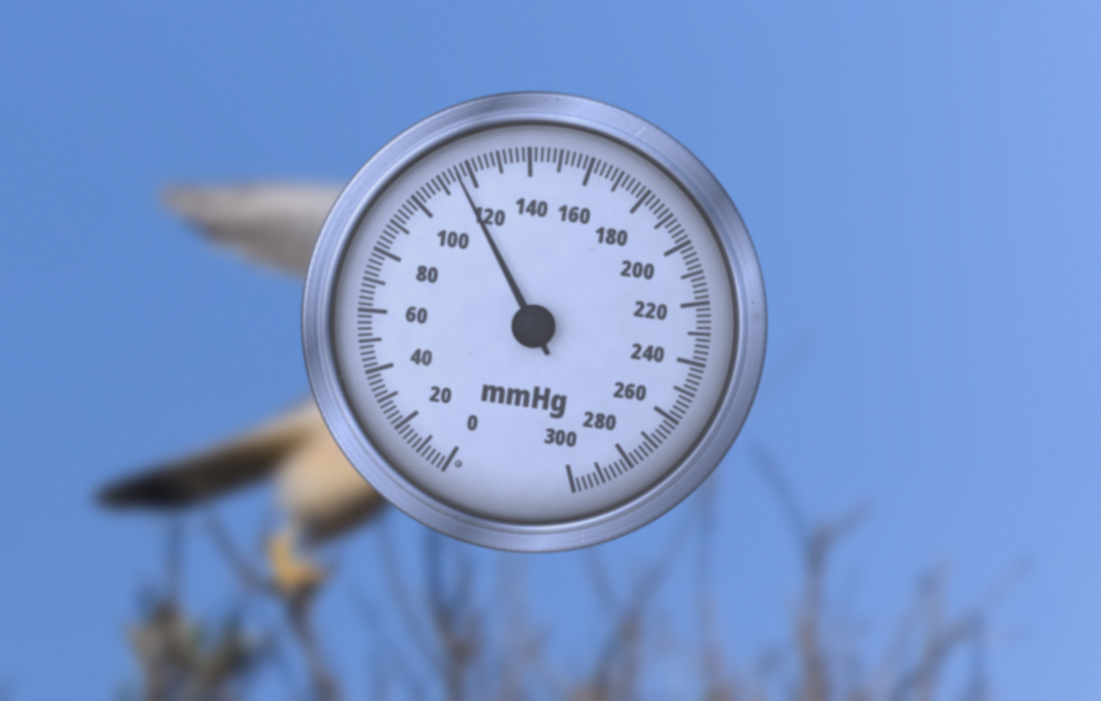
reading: {"value": 116, "unit": "mmHg"}
